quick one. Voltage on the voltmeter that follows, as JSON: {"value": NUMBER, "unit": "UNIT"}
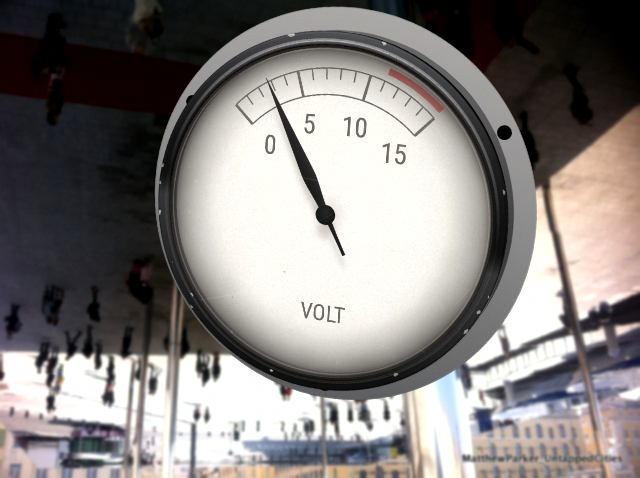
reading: {"value": 3, "unit": "V"}
